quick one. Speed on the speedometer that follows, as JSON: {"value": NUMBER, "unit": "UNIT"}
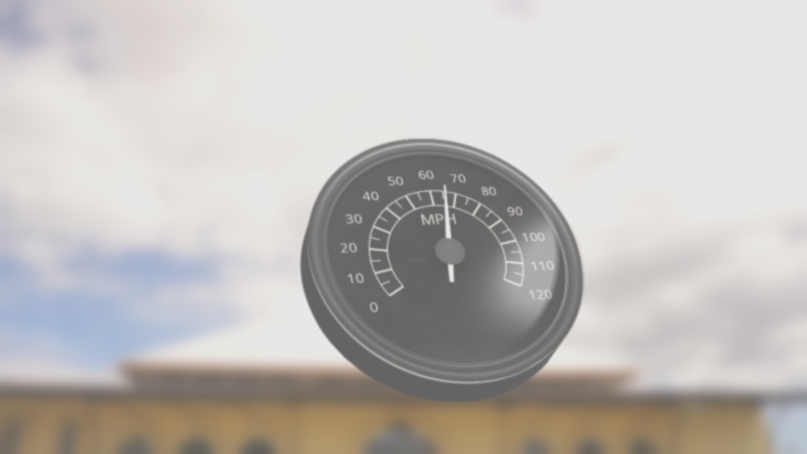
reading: {"value": 65, "unit": "mph"}
